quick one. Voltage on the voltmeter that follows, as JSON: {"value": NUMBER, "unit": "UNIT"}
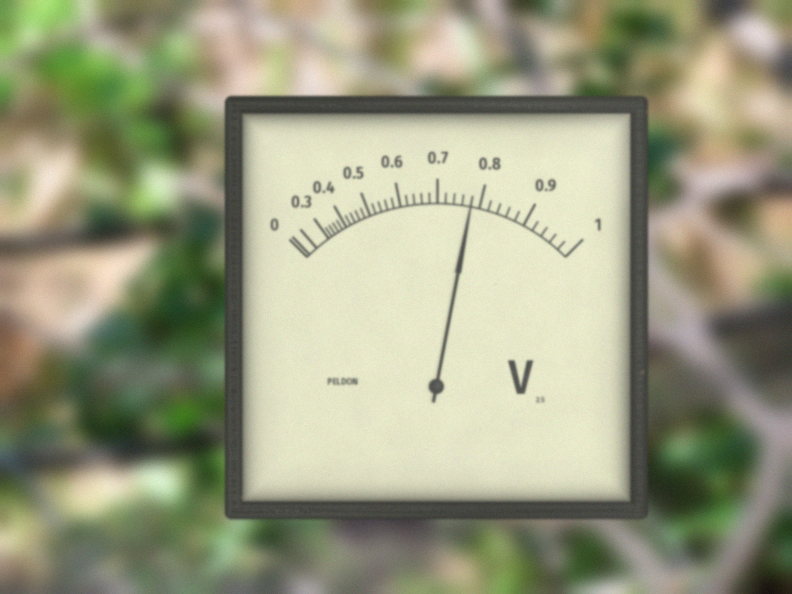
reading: {"value": 0.78, "unit": "V"}
